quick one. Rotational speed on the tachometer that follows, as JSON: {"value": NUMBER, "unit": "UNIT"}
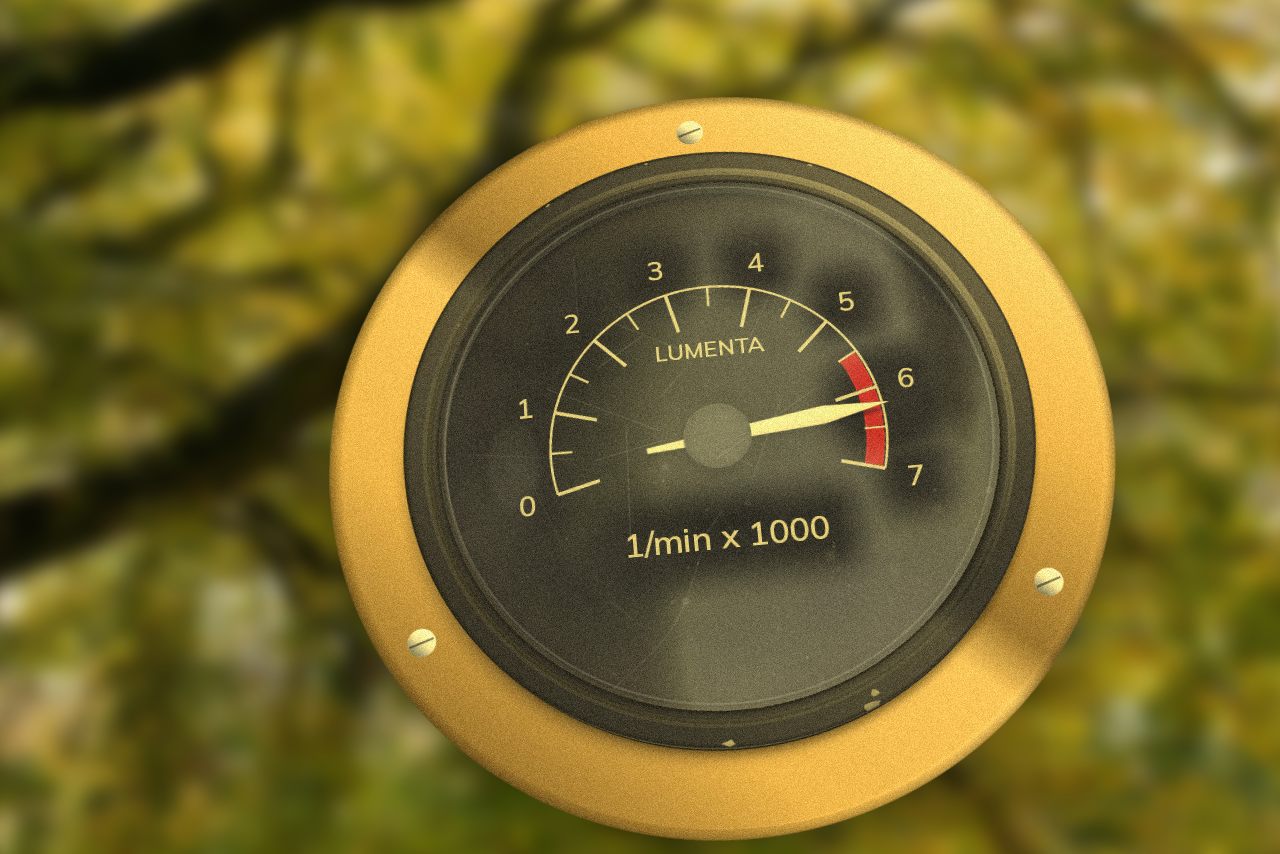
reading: {"value": 6250, "unit": "rpm"}
